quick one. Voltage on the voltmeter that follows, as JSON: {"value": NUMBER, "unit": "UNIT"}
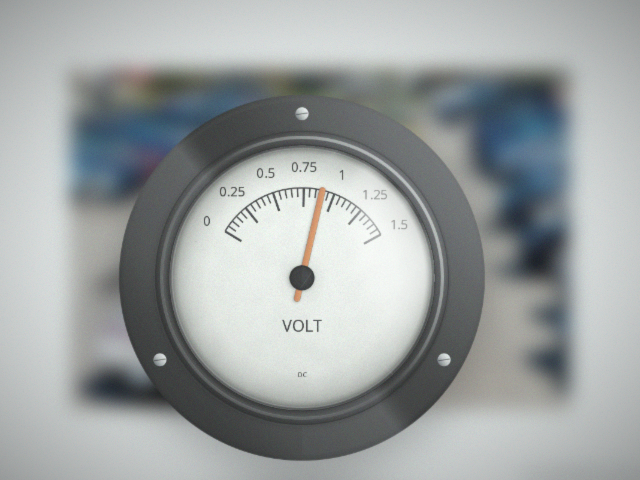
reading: {"value": 0.9, "unit": "V"}
